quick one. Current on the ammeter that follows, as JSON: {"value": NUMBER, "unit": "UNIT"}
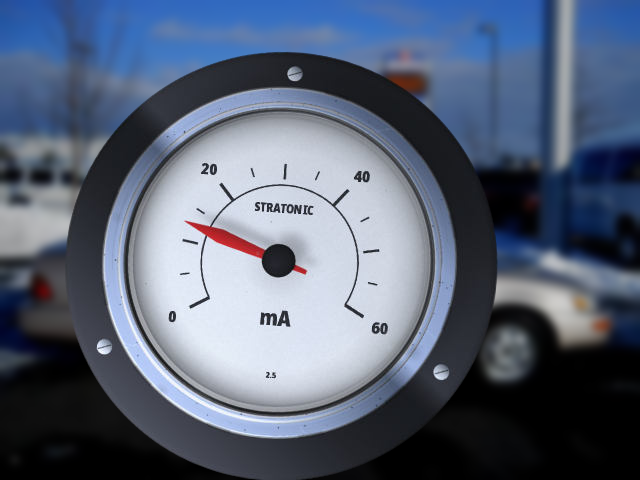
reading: {"value": 12.5, "unit": "mA"}
